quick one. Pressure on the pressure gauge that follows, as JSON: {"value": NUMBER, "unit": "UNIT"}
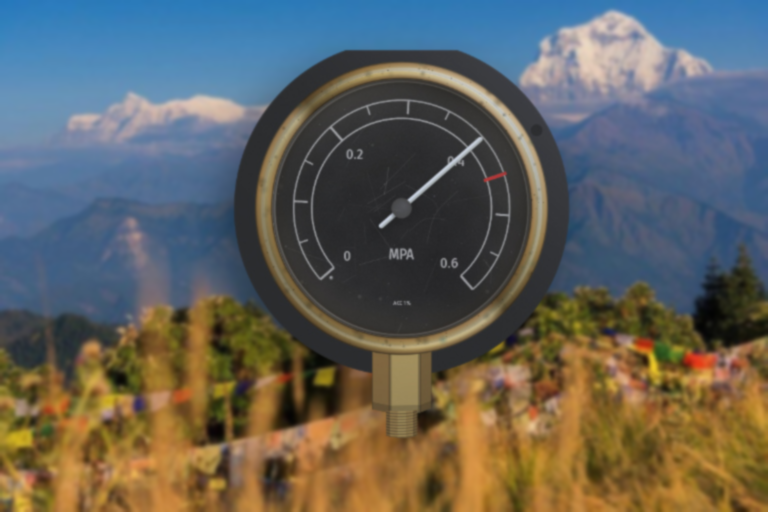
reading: {"value": 0.4, "unit": "MPa"}
